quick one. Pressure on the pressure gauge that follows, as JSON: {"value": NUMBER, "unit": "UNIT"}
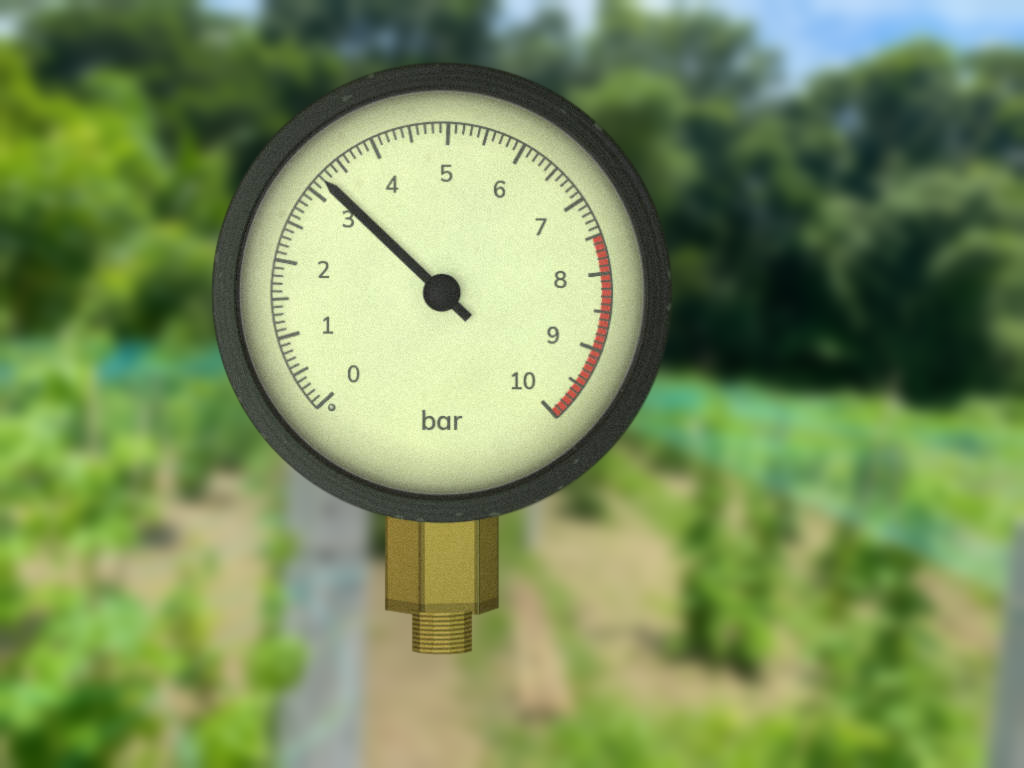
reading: {"value": 3.2, "unit": "bar"}
